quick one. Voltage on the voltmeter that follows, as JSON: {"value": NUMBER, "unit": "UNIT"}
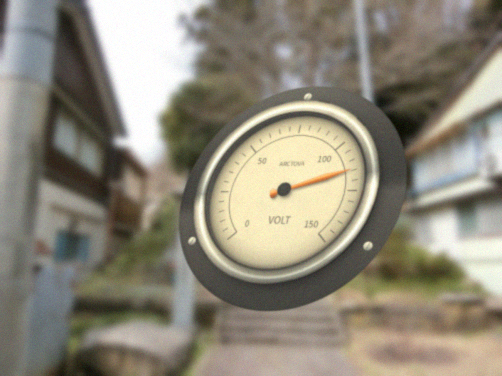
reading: {"value": 115, "unit": "V"}
